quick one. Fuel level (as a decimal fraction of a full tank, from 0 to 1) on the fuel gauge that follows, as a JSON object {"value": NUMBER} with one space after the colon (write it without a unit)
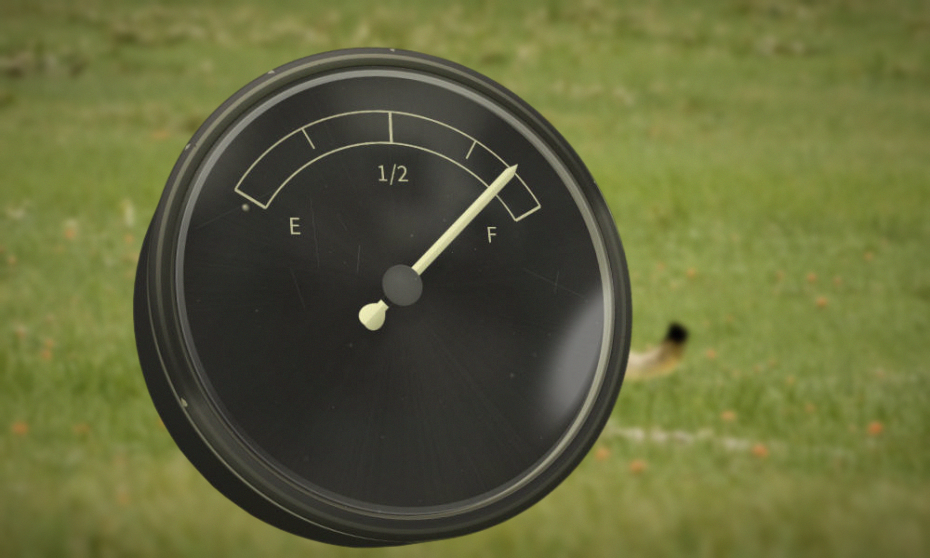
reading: {"value": 0.875}
